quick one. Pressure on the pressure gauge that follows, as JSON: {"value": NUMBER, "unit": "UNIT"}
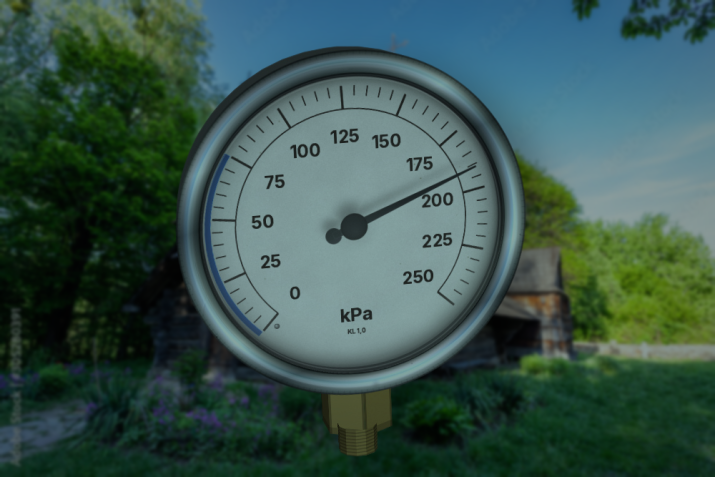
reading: {"value": 190, "unit": "kPa"}
